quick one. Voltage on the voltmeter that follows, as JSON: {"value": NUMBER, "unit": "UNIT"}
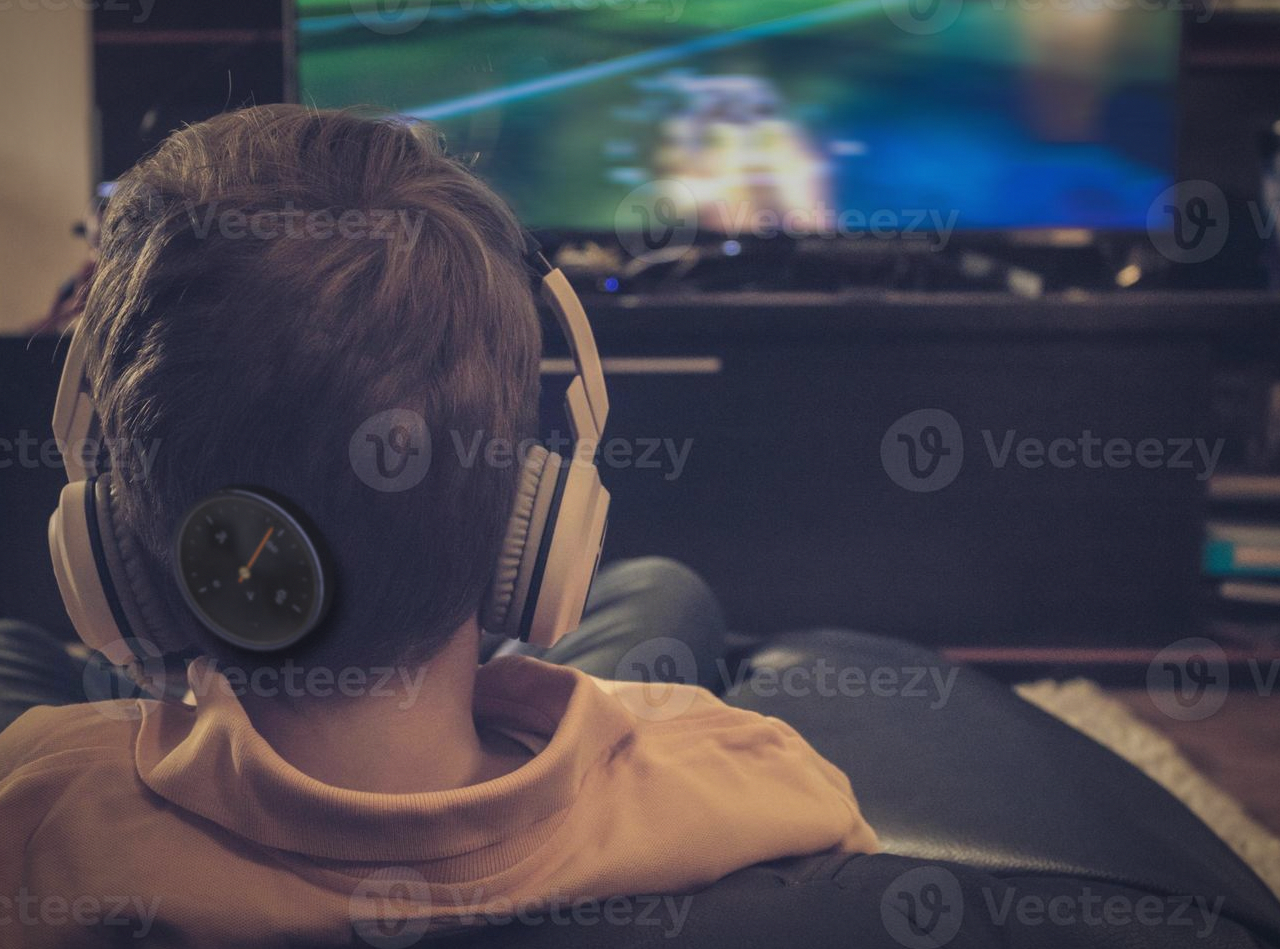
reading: {"value": 95, "unit": "V"}
